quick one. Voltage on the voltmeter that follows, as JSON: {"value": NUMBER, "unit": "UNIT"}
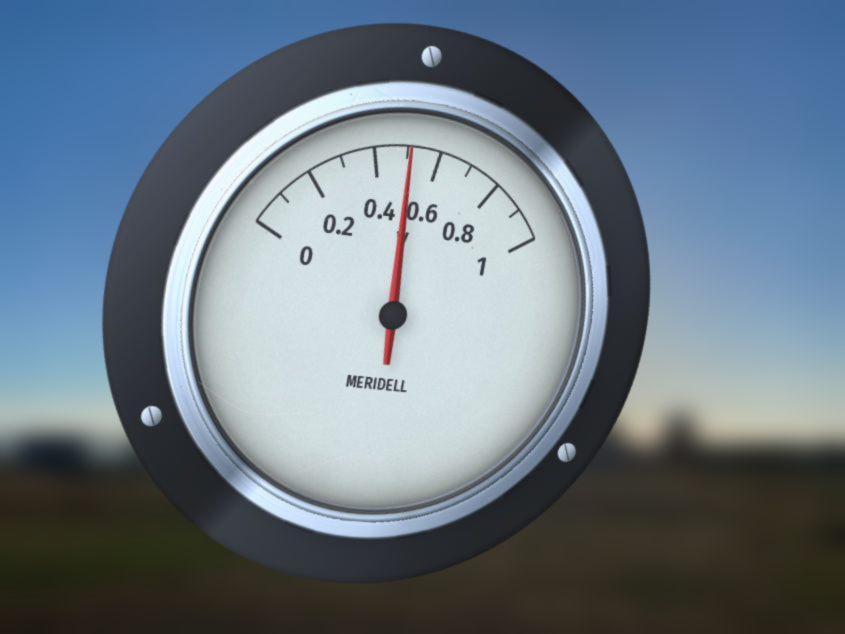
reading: {"value": 0.5, "unit": "V"}
